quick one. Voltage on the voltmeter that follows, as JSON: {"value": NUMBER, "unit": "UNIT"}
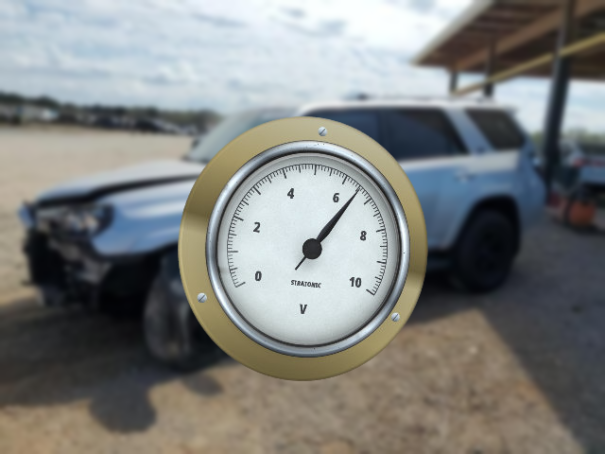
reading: {"value": 6.5, "unit": "V"}
